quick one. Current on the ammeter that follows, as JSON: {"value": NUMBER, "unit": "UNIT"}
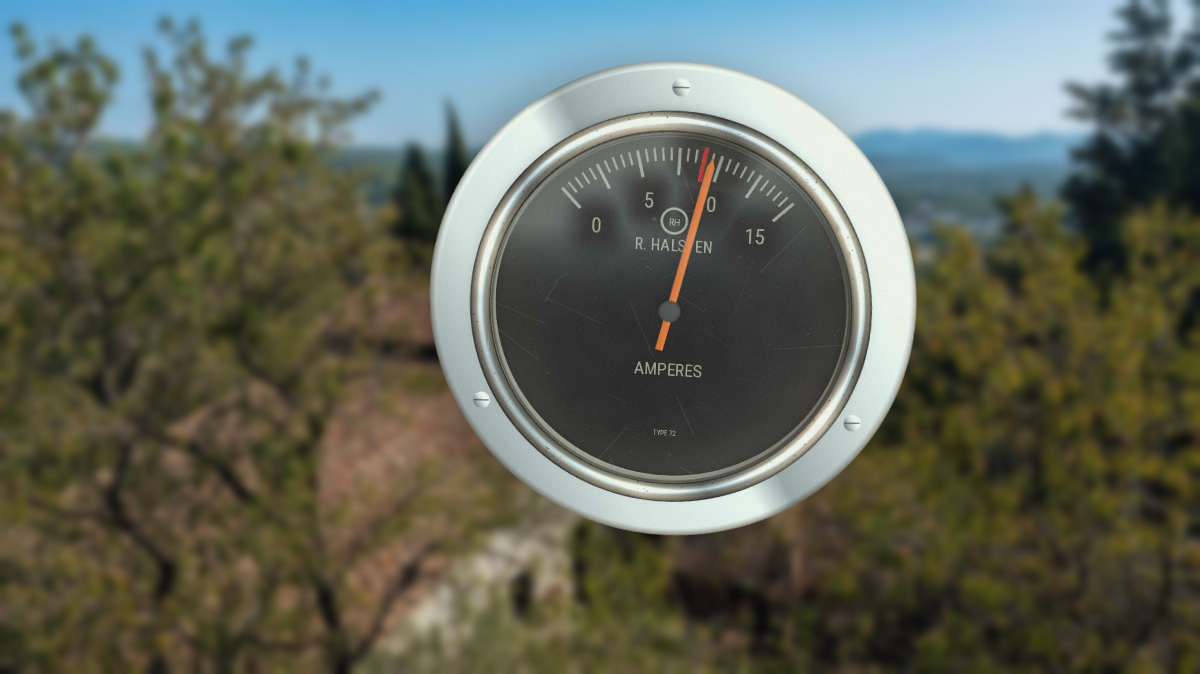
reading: {"value": 9.5, "unit": "A"}
